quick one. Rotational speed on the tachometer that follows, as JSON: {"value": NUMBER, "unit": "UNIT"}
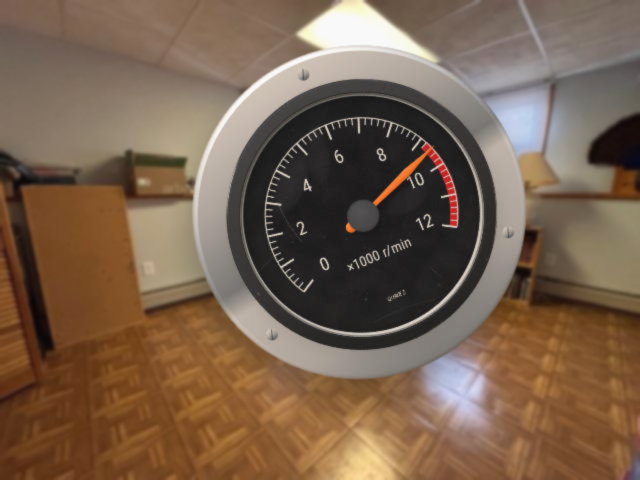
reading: {"value": 9400, "unit": "rpm"}
